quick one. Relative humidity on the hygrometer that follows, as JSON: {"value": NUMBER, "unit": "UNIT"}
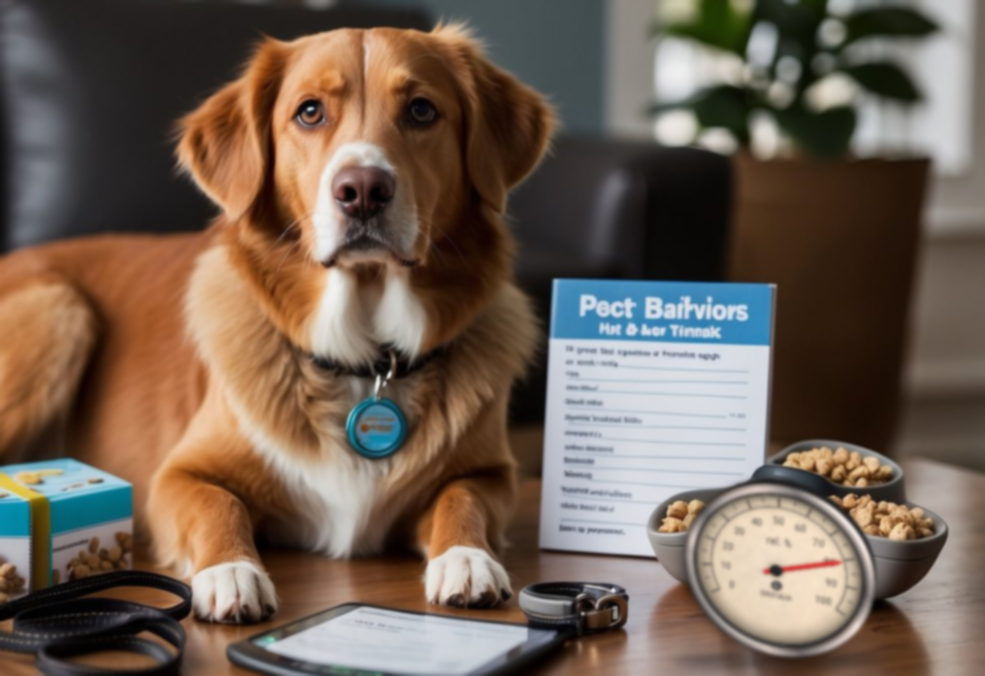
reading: {"value": 80, "unit": "%"}
